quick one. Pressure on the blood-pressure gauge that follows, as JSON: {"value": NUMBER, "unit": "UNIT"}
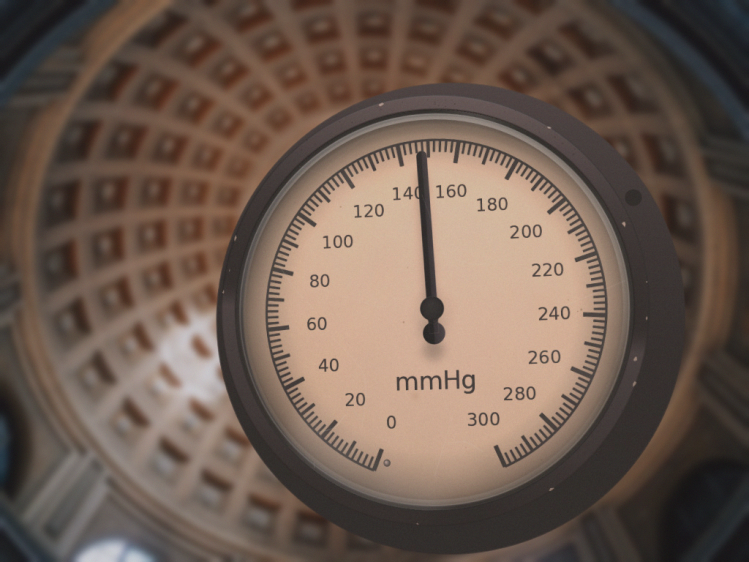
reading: {"value": 148, "unit": "mmHg"}
